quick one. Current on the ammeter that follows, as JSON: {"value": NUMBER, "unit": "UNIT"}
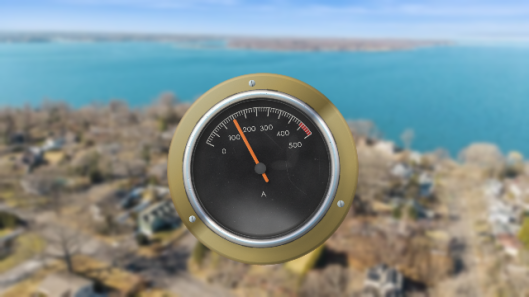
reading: {"value": 150, "unit": "A"}
